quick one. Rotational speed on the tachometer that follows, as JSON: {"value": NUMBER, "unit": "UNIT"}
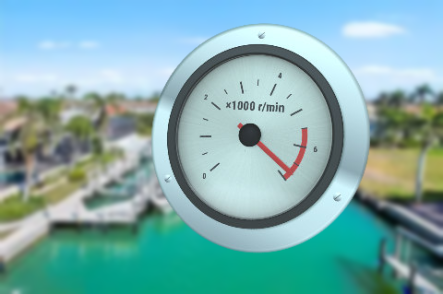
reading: {"value": 6750, "unit": "rpm"}
